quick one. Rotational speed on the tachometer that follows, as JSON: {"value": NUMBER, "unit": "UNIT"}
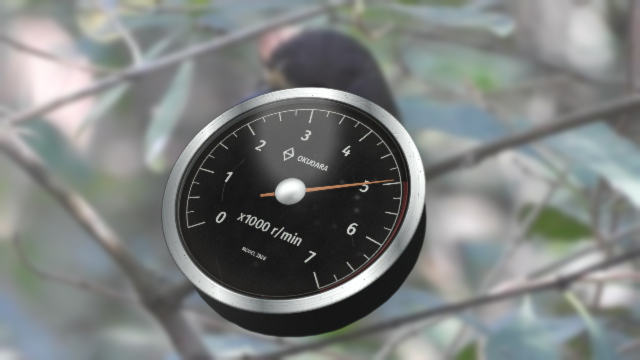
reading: {"value": 5000, "unit": "rpm"}
